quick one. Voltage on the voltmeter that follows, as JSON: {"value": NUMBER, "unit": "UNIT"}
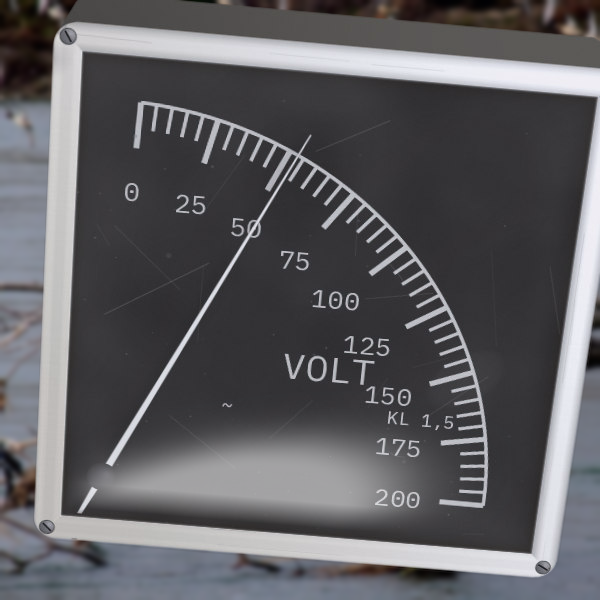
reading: {"value": 52.5, "unit": "V"}
